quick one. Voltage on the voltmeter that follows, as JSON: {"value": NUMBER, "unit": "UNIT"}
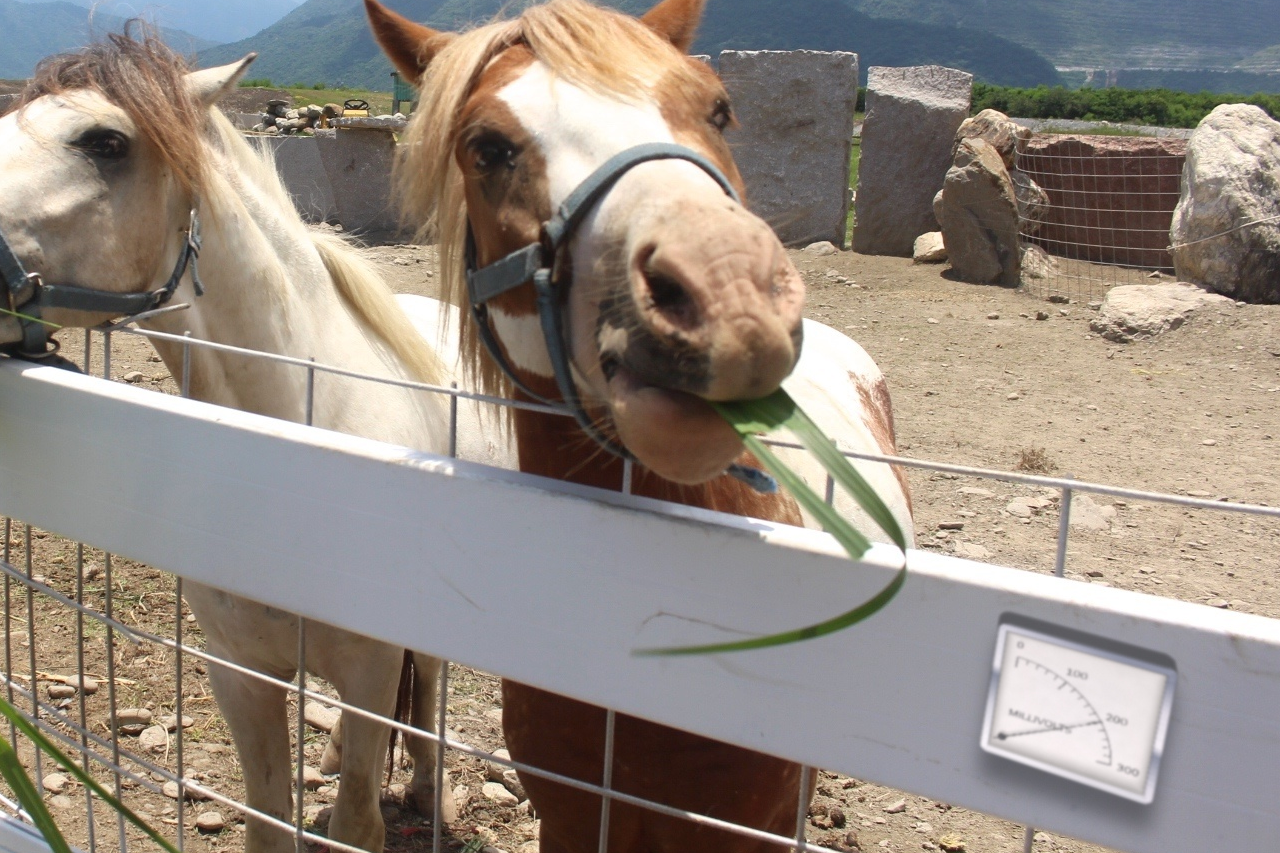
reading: {"value": 200, "unit": "mV"}
